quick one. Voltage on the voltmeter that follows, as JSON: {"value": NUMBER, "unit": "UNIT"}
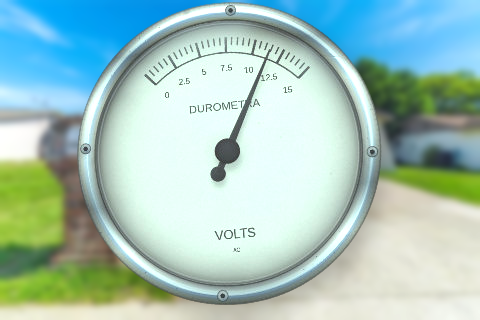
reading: {"value": 11.5, "unit": "V"}
